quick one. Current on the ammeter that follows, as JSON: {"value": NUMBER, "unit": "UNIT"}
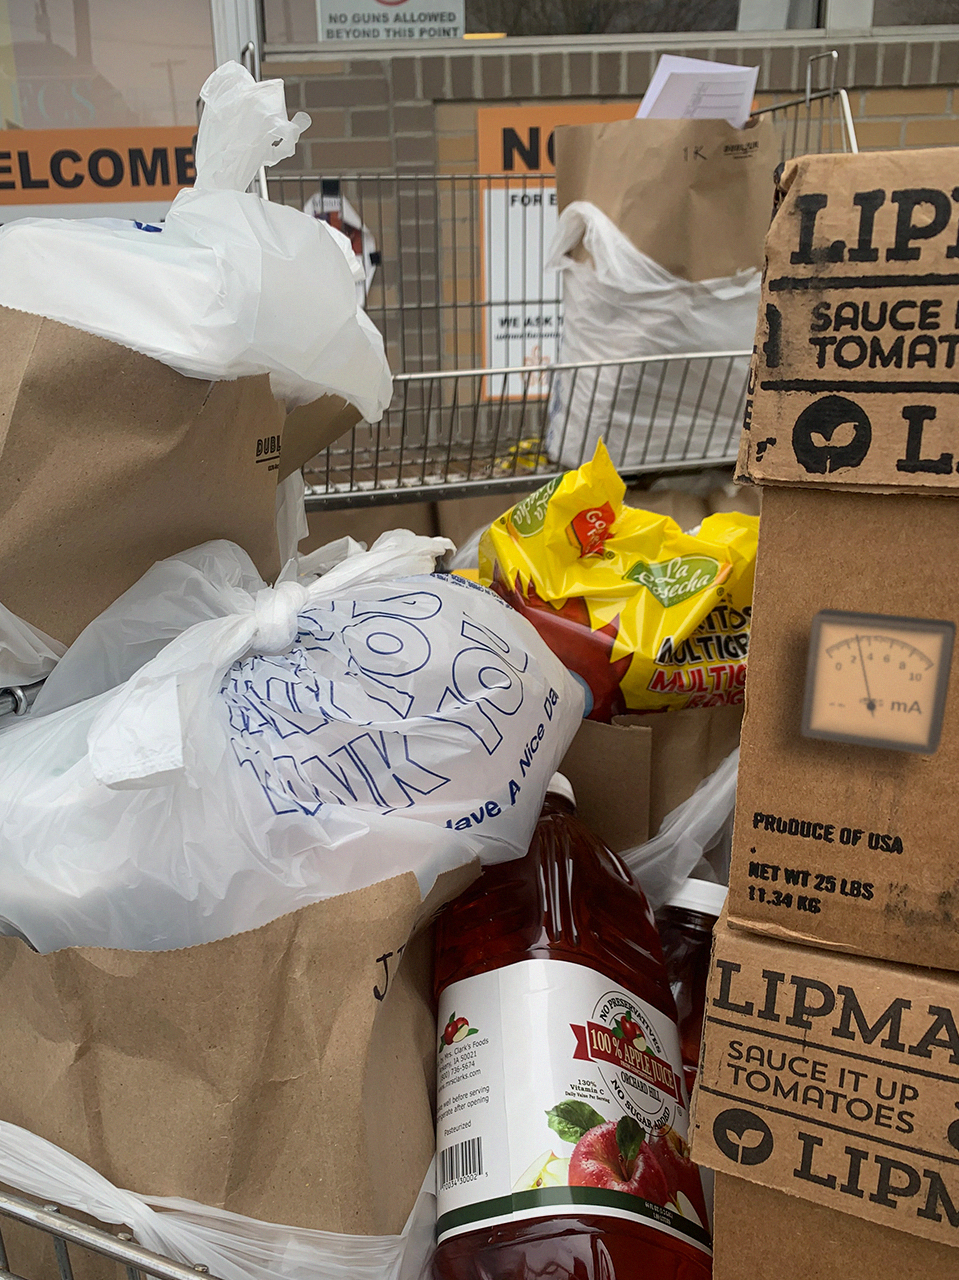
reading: {"value": 3, "unit": "mA"}
